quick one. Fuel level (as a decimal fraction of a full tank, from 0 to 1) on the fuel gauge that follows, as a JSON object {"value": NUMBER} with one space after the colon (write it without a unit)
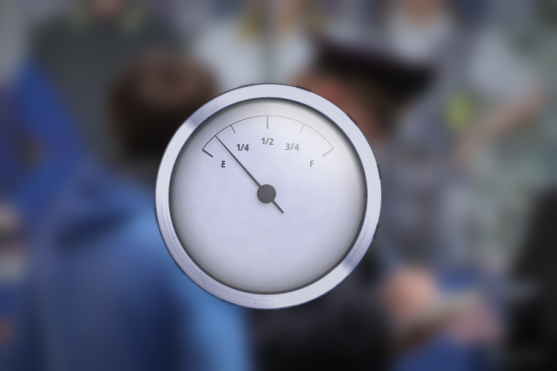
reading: {"value": 0.125}
